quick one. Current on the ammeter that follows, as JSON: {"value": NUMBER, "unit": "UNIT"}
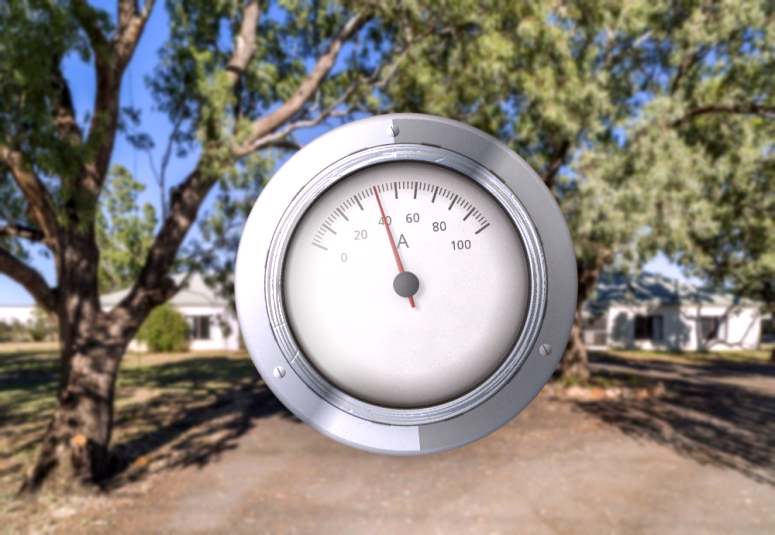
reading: {"value": 40, "unit": "A"}
